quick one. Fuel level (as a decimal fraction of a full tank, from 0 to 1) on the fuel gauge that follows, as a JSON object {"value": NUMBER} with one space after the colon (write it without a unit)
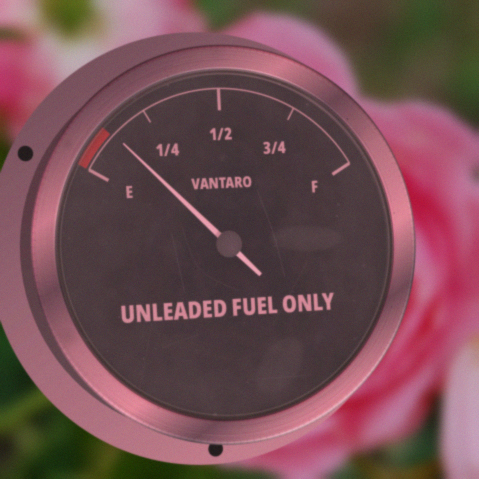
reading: {"value": 0.125}
